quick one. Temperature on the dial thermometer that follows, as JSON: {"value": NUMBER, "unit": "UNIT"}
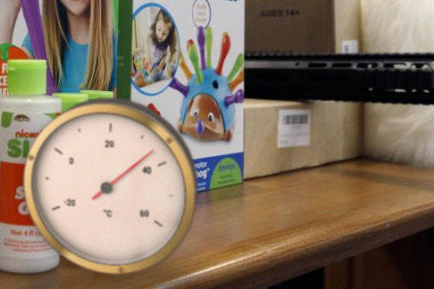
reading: {"value": 35, "unit": "°C"}
